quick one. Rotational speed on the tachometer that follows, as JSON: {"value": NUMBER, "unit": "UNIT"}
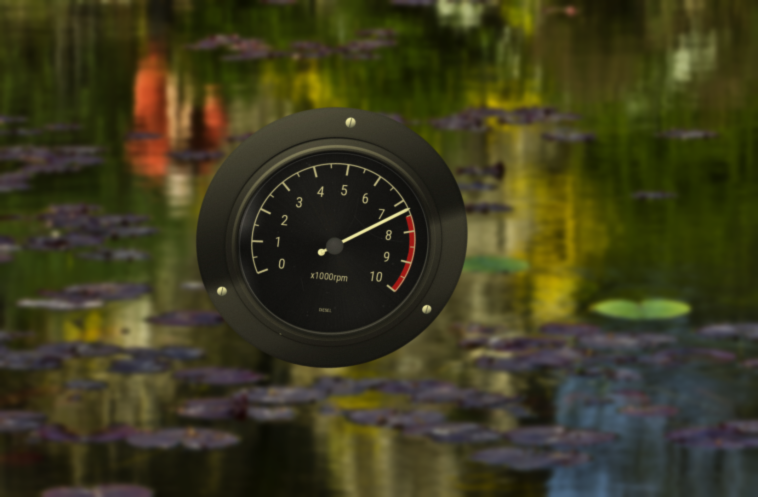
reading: {"value": 7250, "unit": "rpm"}
